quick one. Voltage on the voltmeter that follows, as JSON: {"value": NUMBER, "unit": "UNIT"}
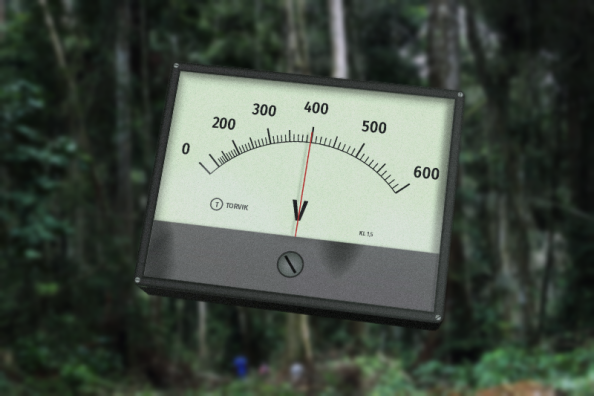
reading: {"value": 400, "unit": "V"}
